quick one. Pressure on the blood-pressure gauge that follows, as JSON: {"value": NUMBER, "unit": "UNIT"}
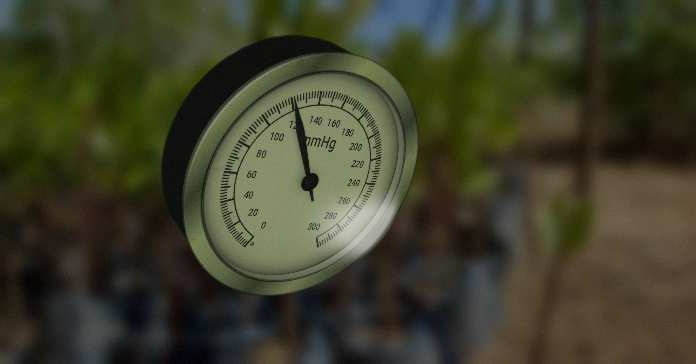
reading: {"value": 120, "unit": "mmHg"}
